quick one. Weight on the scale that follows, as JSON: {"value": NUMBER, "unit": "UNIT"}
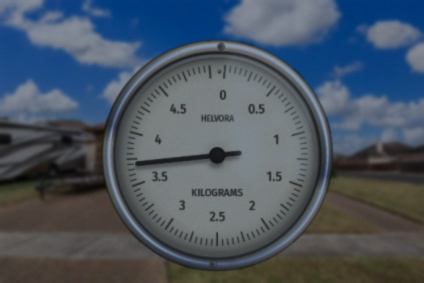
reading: {"value": 3.7, "unit": "kg"}
